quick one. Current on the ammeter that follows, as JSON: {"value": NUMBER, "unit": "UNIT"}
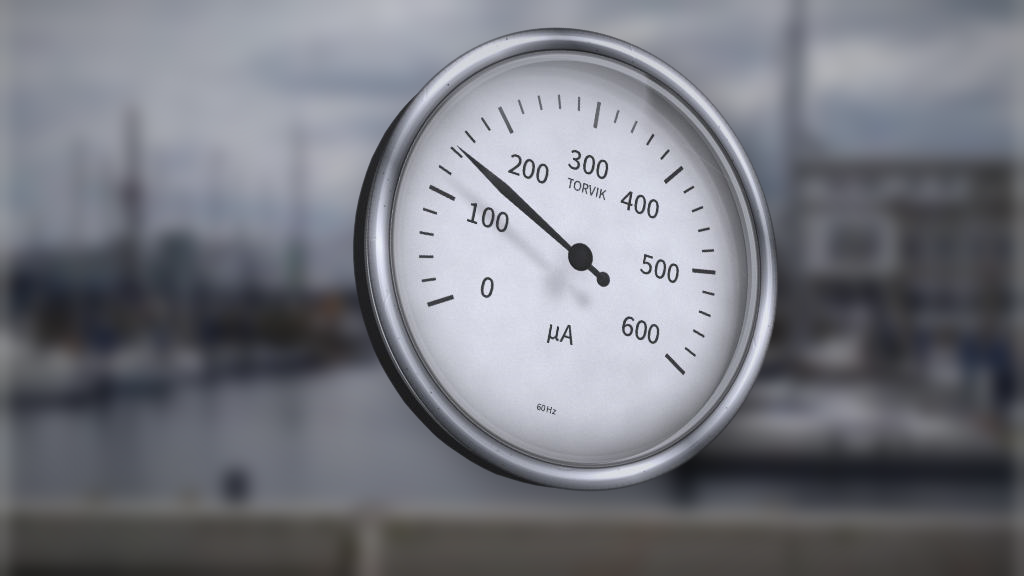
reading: {"value": 140, "unit": "µA"}
